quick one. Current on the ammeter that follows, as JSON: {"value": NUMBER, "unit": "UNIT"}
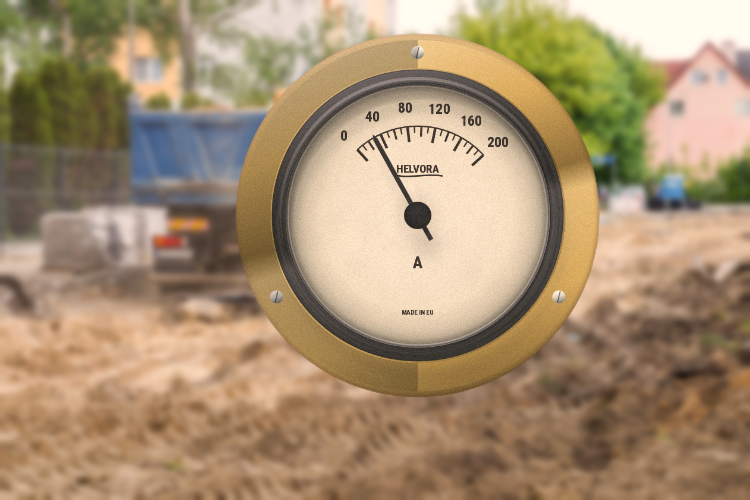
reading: {"value": 30, "unit": "A"}
